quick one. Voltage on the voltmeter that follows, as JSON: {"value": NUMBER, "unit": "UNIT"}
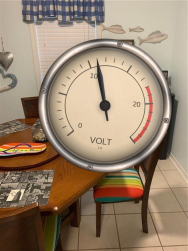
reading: {"value": 11, "unit": "V"}
